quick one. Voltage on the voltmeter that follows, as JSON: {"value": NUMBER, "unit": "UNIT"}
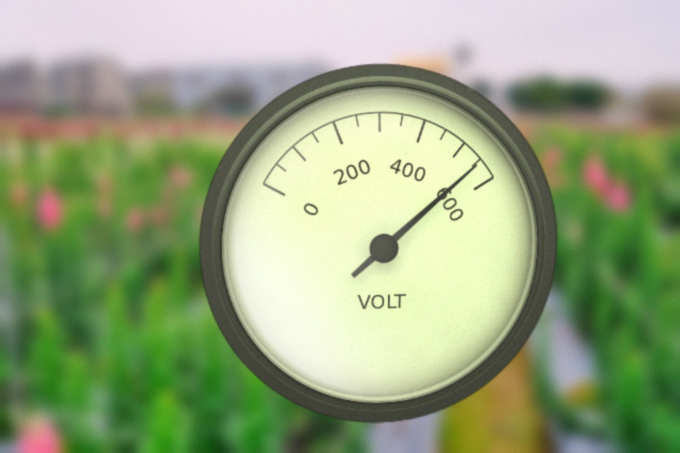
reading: {"value": 550, "unit": "V"}
